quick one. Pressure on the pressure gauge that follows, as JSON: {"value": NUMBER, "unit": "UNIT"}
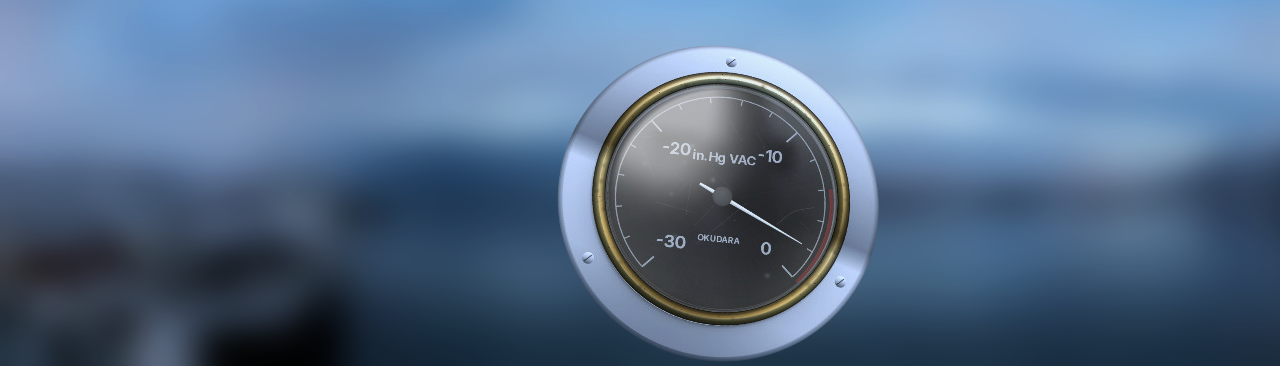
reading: {"value": -2, "unit": "inHg"}
